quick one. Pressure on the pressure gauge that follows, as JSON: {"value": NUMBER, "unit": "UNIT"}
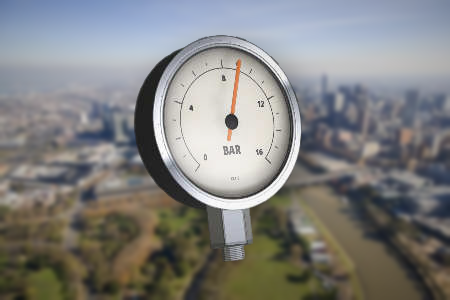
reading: {"value": 9, "unit": "bar"}
